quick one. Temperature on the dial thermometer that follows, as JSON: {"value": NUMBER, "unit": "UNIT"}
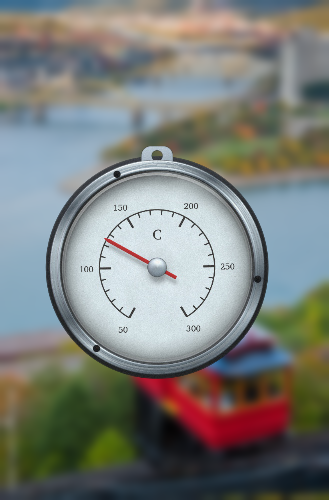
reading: {"value": 125, "unit": "°C"}
